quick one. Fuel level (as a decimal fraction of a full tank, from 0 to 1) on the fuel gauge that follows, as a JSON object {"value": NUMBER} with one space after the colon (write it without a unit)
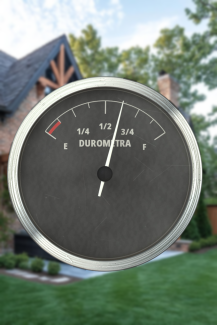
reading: {"value": 0.625}
